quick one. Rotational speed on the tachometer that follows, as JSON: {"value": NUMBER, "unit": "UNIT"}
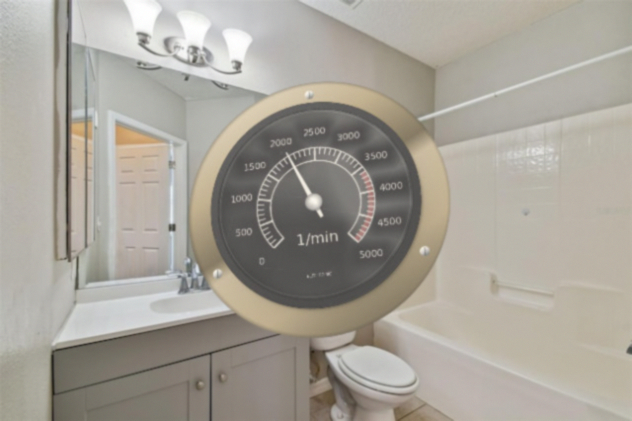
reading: {"value": 2000, "unit": "rpm"}
